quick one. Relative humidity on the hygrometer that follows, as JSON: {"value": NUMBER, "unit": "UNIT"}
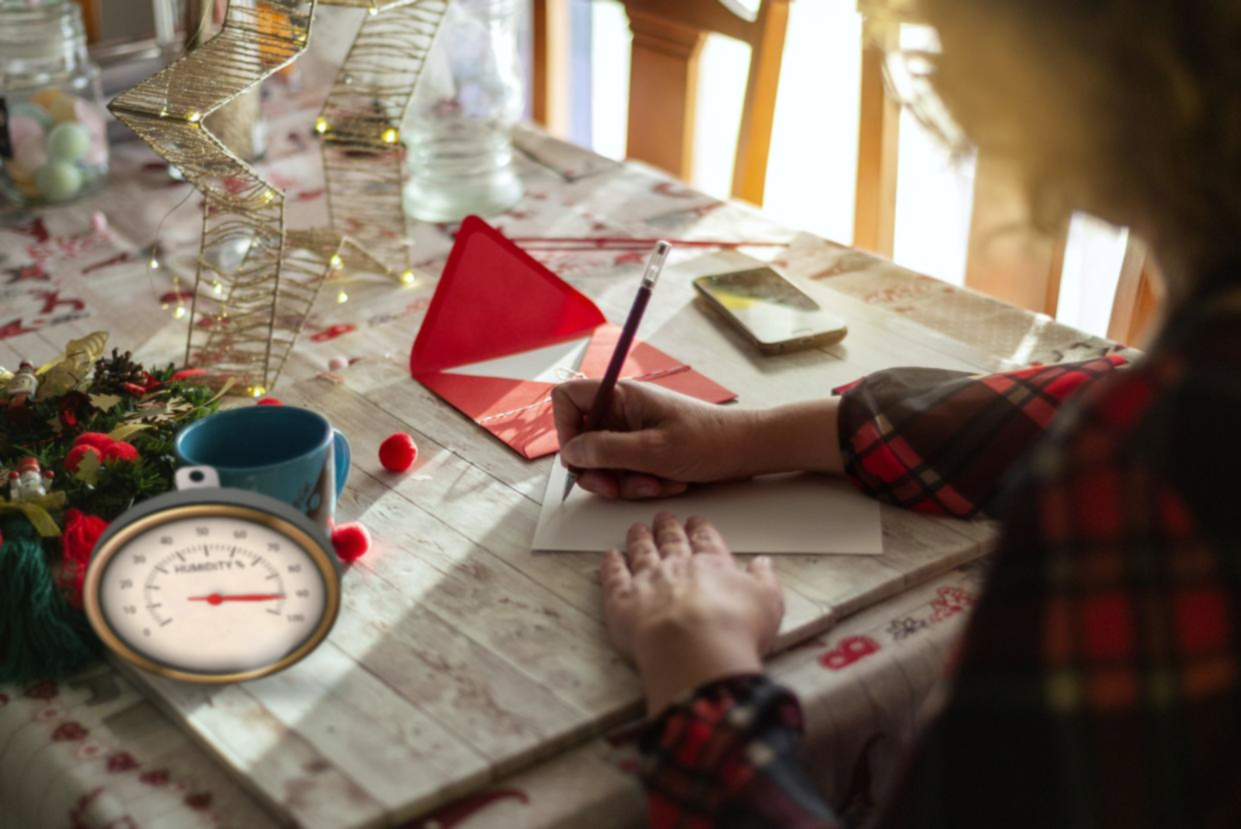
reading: {"value": 90, "unit": "%"}
